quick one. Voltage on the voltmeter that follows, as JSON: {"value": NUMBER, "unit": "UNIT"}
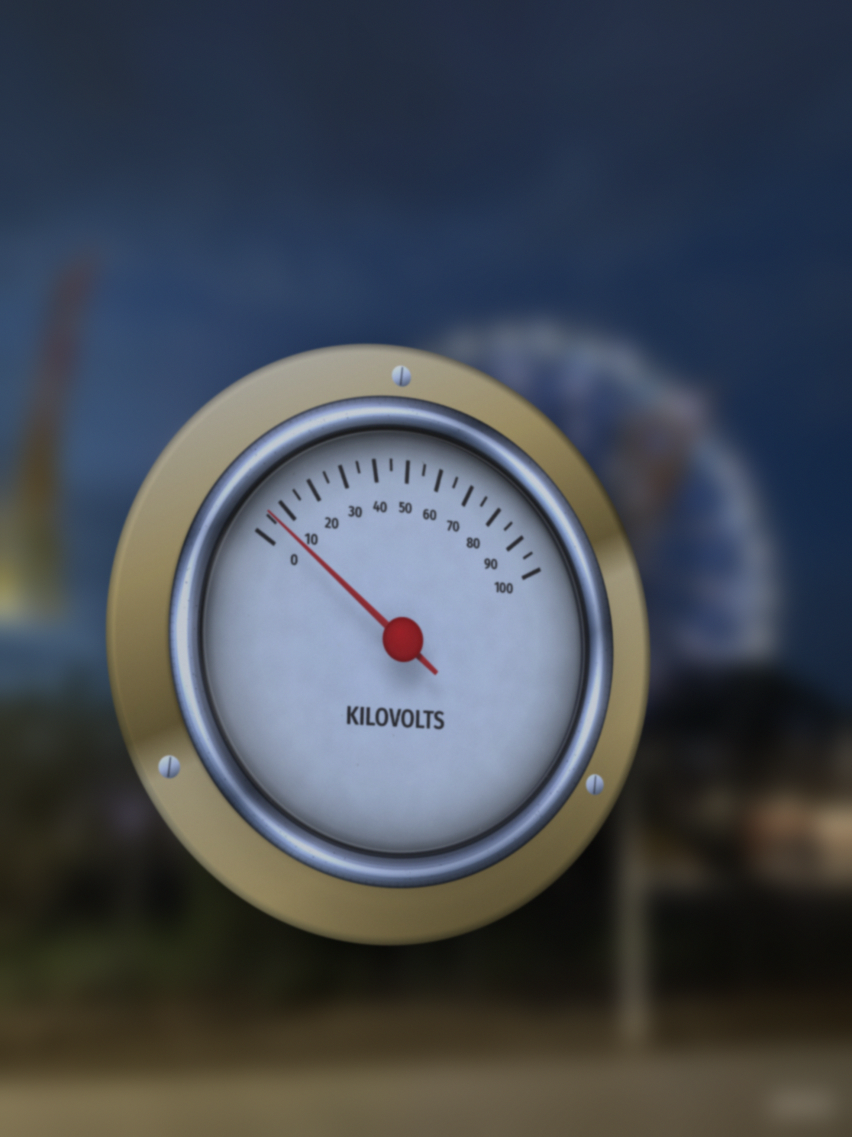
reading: {"value": 5, "unit": "kV"}
